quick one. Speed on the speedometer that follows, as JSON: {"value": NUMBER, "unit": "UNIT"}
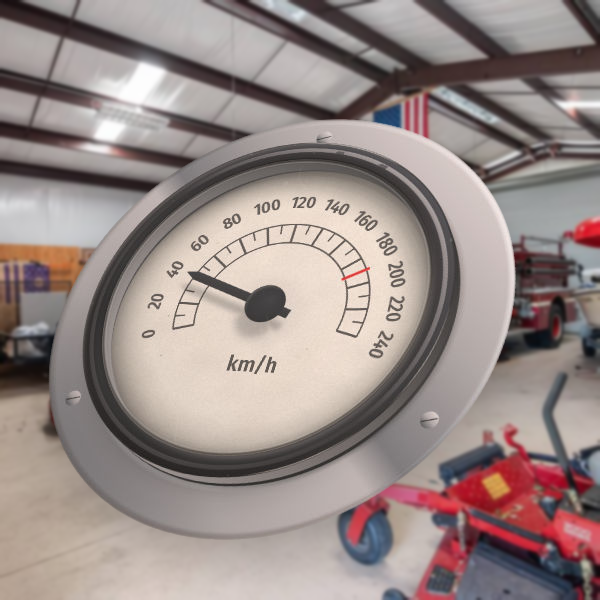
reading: {"value": 40, "unit": "km/h"}
